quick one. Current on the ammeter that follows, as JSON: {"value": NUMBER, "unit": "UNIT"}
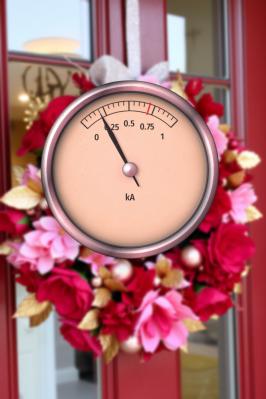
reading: {"value": 0.2, "unit": "kA"}
